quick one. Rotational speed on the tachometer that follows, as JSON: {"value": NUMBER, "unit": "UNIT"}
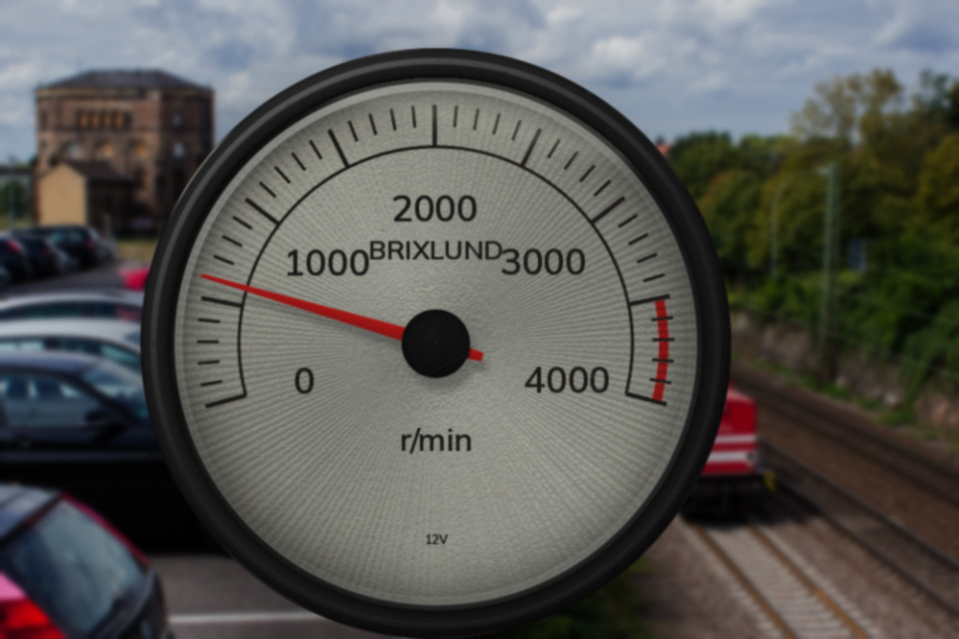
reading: {"value": 600, "unit": "rpm"}
